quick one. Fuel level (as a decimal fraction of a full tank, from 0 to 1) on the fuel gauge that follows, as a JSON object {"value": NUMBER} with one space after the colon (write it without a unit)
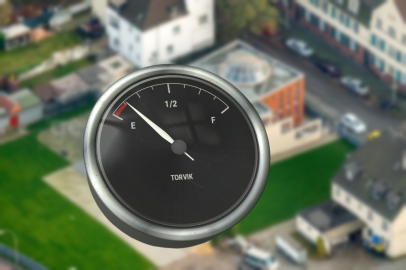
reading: {"value": 0.125}
